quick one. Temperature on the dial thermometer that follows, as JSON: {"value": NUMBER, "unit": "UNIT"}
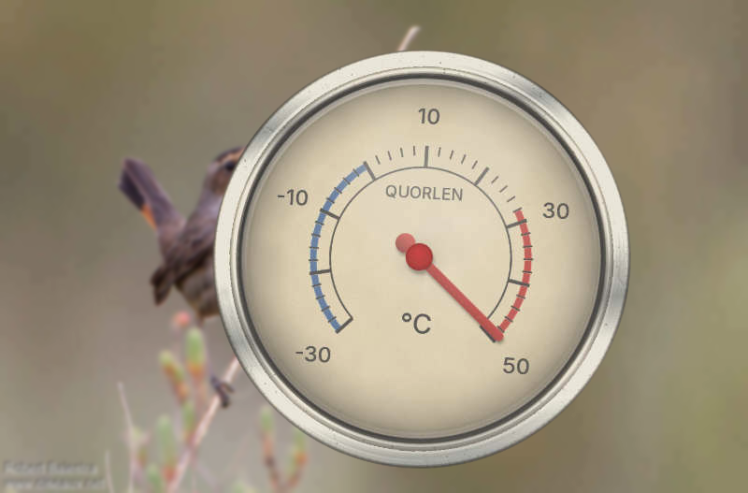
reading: {"value": 49, "unit": "°C"}
